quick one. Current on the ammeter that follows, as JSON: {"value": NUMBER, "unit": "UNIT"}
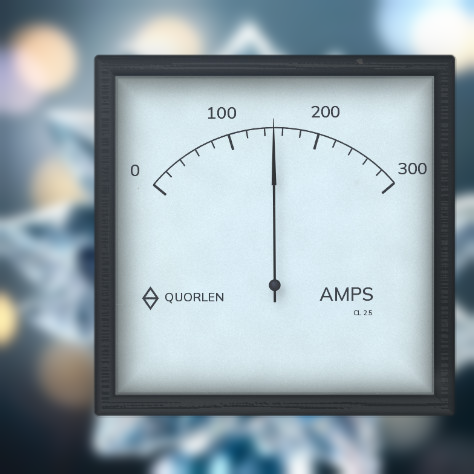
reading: {"value": 150, "unit": "A"}
